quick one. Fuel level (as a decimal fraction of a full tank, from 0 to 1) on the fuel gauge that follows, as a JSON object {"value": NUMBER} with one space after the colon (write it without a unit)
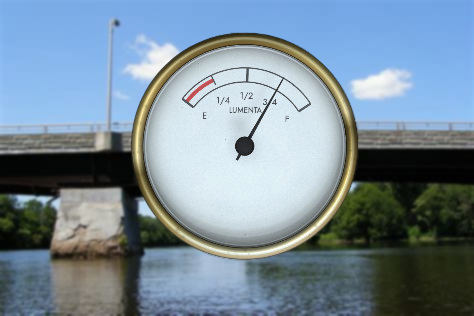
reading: {"value": 0.75}
